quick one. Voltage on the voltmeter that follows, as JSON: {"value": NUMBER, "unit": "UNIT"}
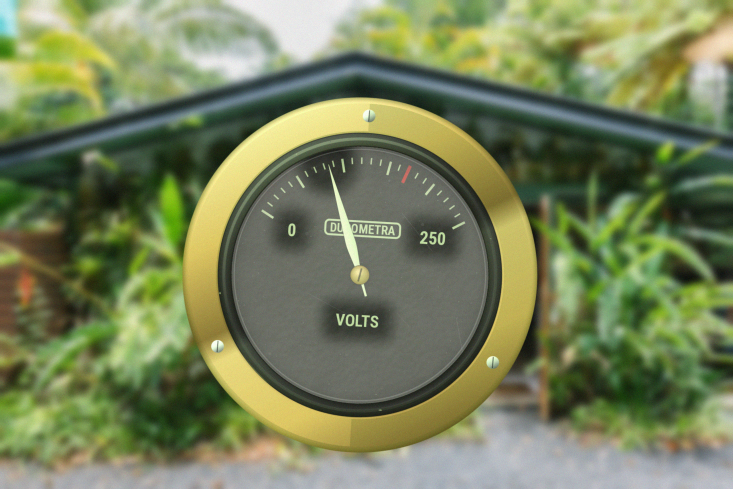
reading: {"value": 85, "unit": "V"}
